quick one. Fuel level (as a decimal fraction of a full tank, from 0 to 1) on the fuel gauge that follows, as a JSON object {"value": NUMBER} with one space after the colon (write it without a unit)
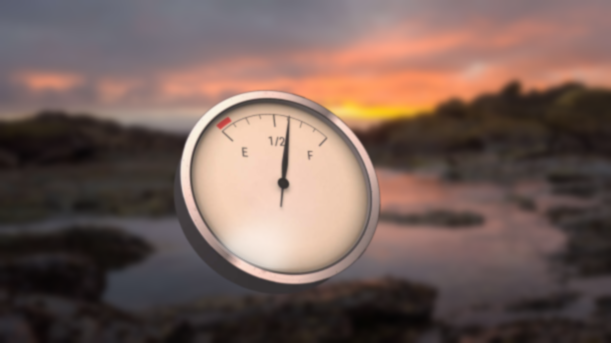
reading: {"value": 0.625}
